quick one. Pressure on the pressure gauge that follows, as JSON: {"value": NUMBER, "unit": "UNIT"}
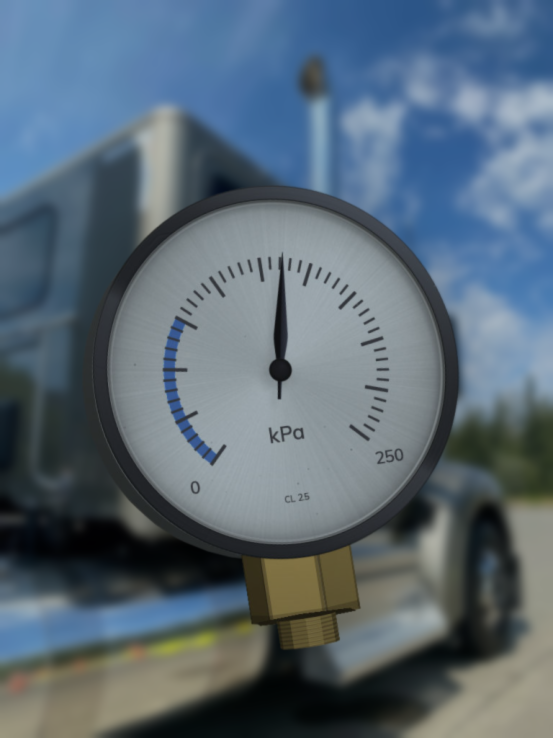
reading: {"value": 135, "unit": "kPa"}
